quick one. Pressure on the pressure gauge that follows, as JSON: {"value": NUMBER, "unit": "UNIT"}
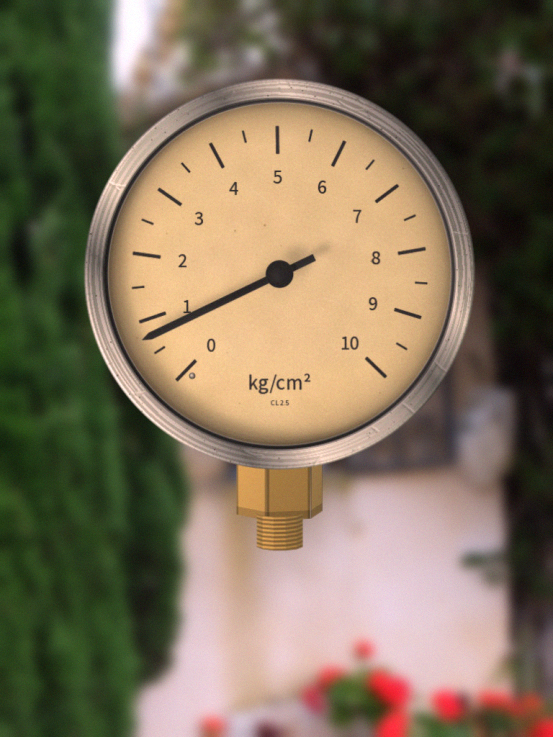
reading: {"value": 0.75, "unit": "kg/cm²"}
